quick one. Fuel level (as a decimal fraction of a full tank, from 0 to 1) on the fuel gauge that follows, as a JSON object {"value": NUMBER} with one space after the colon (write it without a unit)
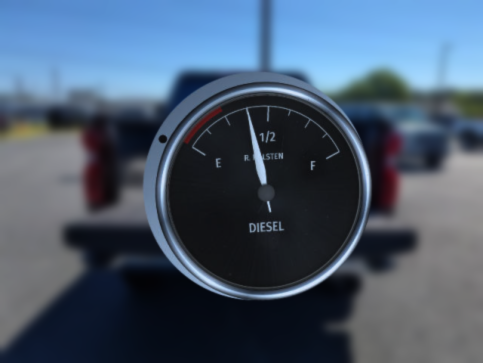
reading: {"value": 0.375}
